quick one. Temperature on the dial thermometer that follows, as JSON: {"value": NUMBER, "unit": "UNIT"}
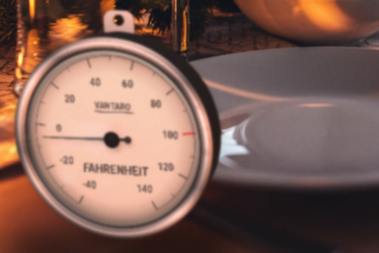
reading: {"value": -5, "unit": "°F"}
